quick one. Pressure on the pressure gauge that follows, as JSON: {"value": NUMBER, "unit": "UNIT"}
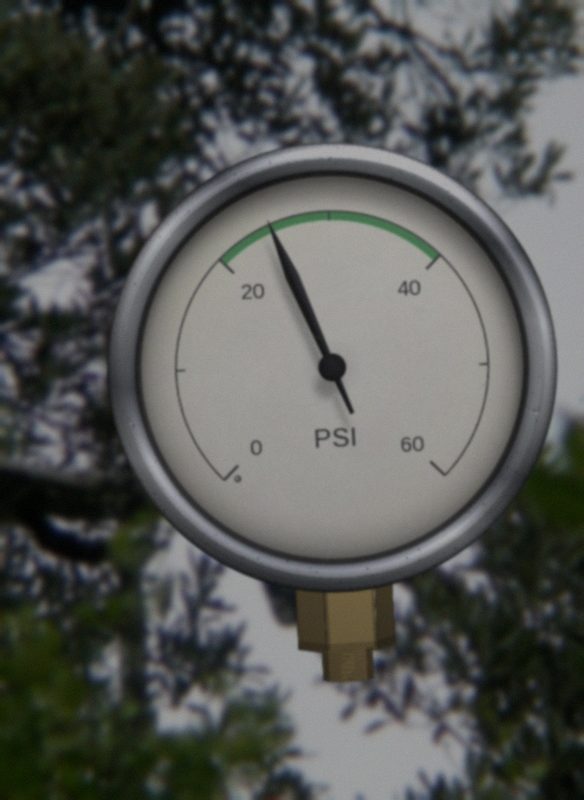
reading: {"value": 25, "unit": "psi"}
